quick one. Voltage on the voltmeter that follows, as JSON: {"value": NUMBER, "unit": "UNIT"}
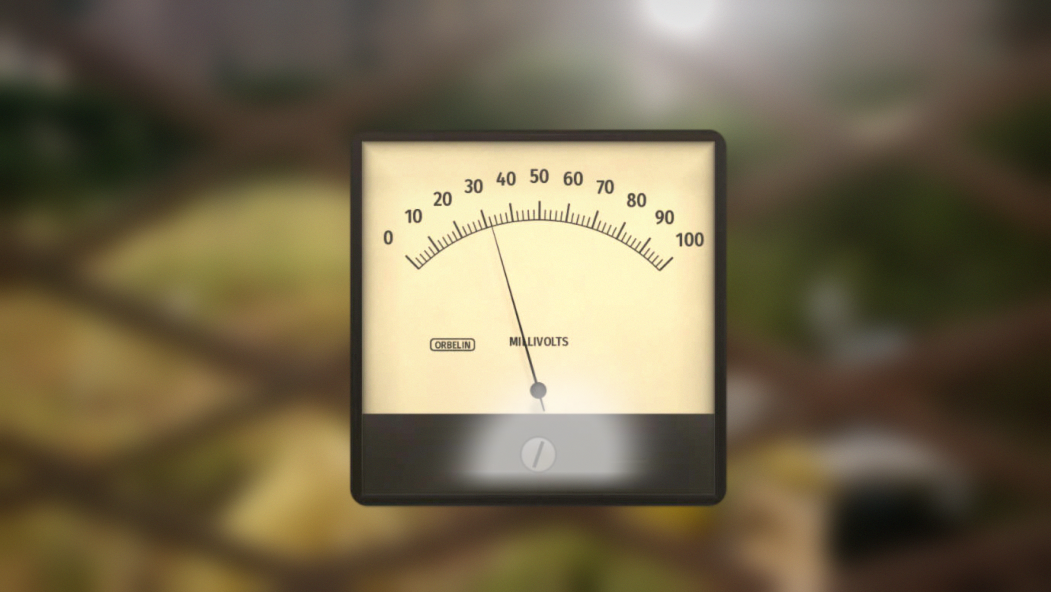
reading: {"value": 32, "unit": "mV"}
